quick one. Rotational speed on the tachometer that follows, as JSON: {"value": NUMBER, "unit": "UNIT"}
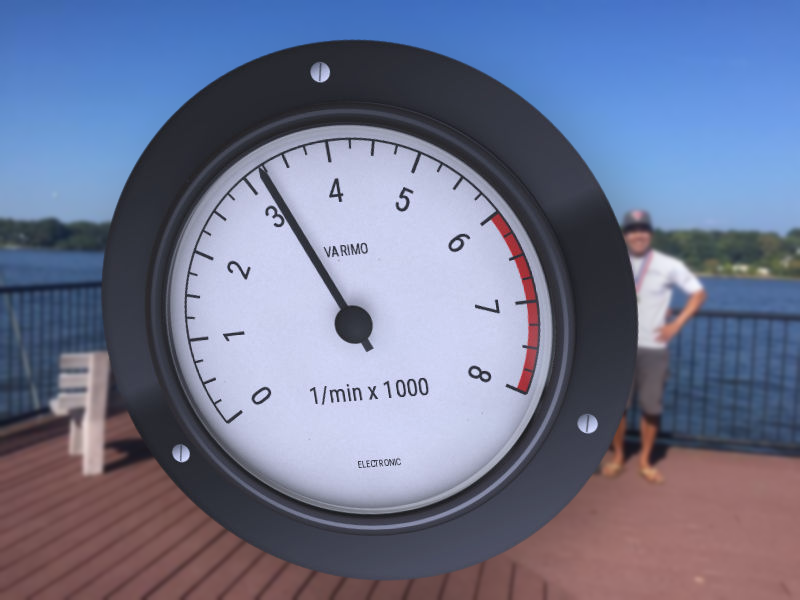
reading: {"value": 3250, "unit": "rpm"}
